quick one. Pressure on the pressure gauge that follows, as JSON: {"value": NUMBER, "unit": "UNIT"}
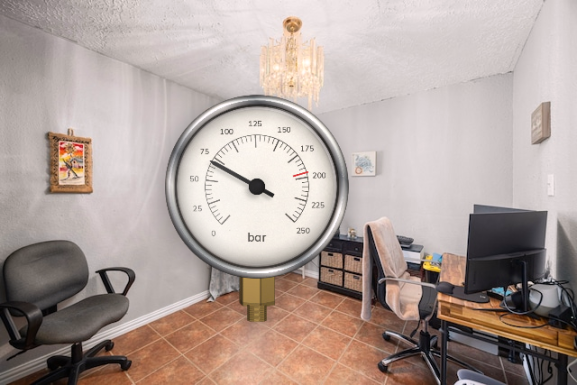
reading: {"value": 70, "unit": "bar"}
